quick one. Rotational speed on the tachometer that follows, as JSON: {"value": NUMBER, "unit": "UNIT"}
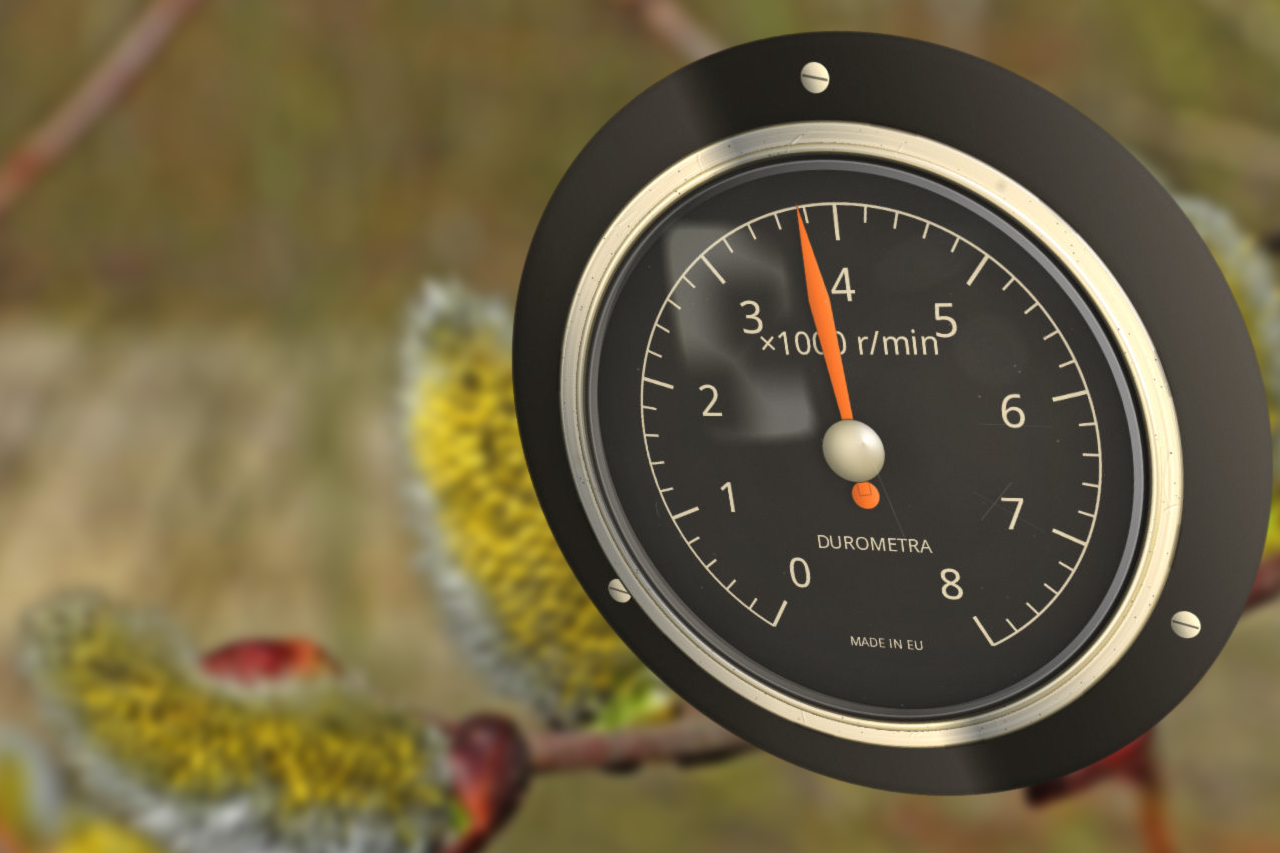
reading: {"value": 3800, "unit": "rpm"}
